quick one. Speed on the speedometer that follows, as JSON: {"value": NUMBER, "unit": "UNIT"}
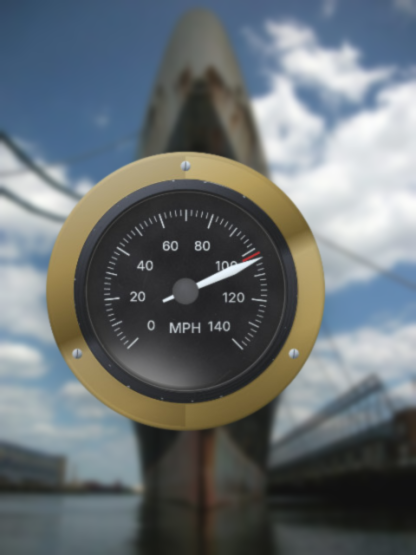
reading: {"value": 104, "unit": "mph"}
